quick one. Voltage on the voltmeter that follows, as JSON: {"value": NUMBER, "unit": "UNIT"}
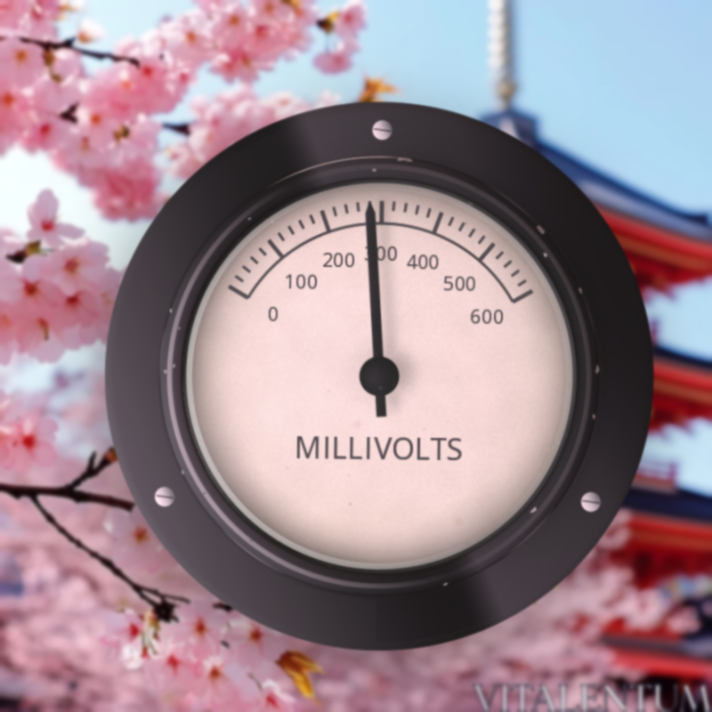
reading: {"value": 280, "unit": "mV"}
